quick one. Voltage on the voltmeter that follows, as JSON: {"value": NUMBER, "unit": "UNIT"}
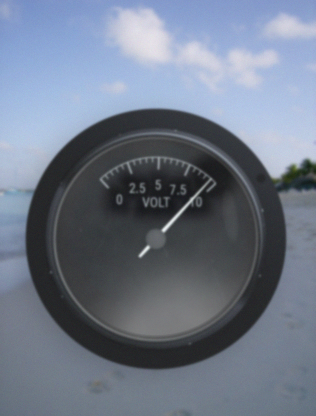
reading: {"value": 9.5, "unit": "V"}
